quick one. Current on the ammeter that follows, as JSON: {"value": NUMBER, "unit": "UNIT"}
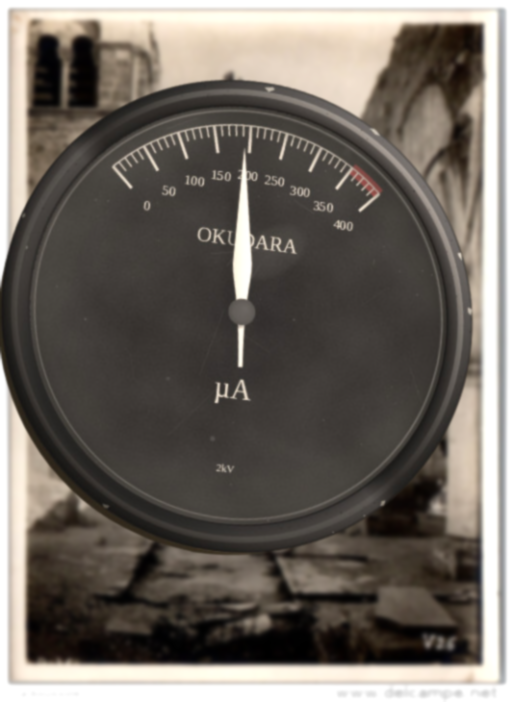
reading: {"value": 190, "unit": "µA"}
